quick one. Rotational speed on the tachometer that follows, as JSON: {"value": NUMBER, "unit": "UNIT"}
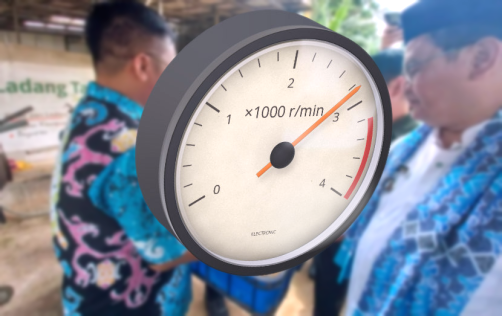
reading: {"value": 2800, "unit": "rpm"}
